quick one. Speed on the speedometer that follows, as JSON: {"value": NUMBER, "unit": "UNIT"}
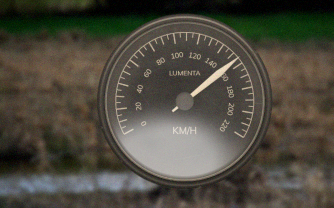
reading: {"value": 155, "unit": "km/h"}
